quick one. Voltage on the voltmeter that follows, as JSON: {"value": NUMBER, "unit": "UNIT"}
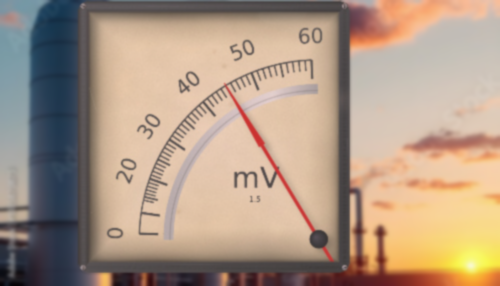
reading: {"value": 45, "unit": "mV"}
